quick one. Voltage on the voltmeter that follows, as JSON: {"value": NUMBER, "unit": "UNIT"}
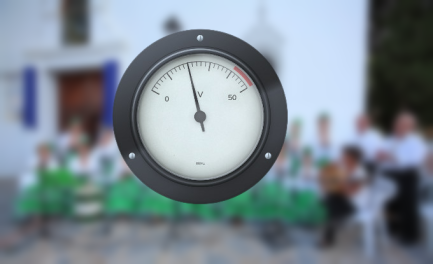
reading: {"value": 20, "unit": "V"}
